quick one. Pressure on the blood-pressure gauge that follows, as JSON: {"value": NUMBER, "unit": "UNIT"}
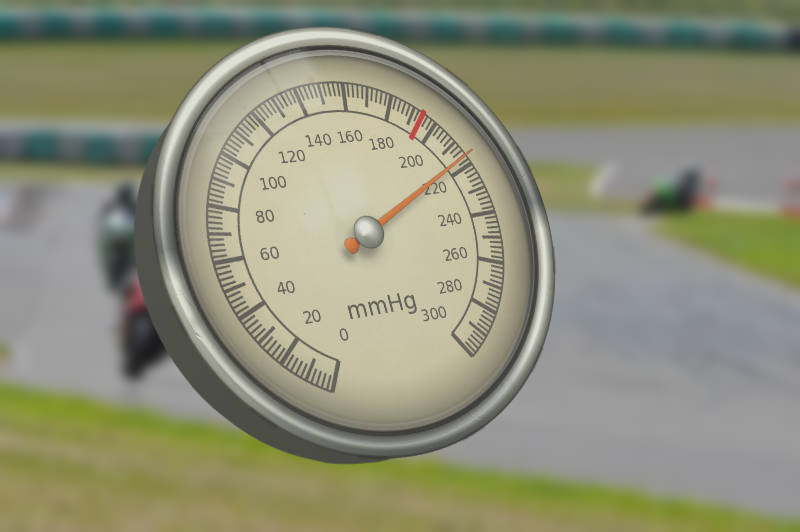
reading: {"value": 216, "unit": "mmHg"}
